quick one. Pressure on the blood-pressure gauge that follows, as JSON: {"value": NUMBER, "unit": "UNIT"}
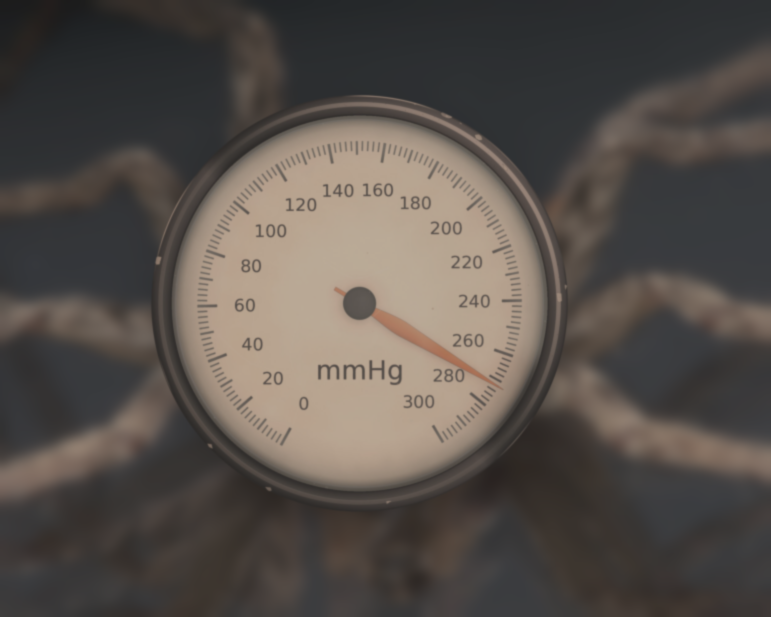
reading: {"value": 272, "unit": "mmHg"}
